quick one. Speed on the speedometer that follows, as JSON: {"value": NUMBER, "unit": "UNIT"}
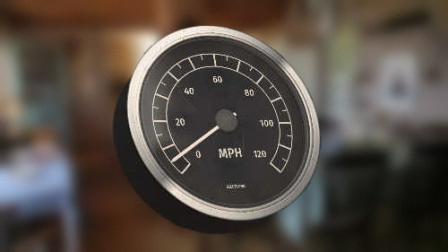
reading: {"value": 5, "unit": "mph"}
